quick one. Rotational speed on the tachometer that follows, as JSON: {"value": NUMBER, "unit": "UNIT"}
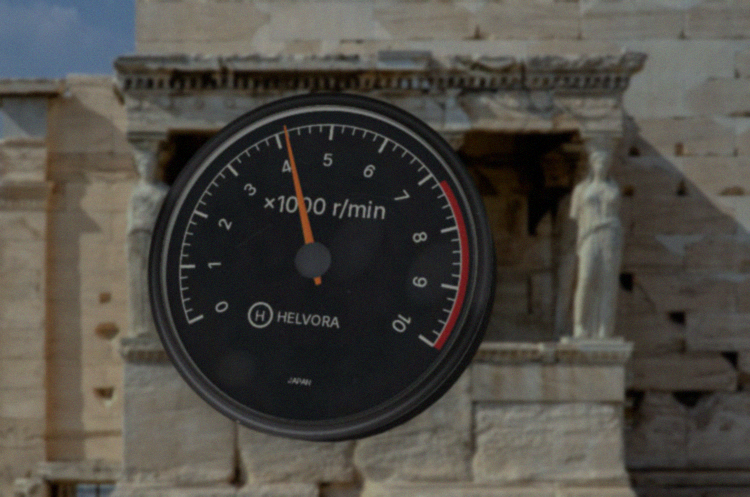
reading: {"value": 4200, "unit": "rpm"}
